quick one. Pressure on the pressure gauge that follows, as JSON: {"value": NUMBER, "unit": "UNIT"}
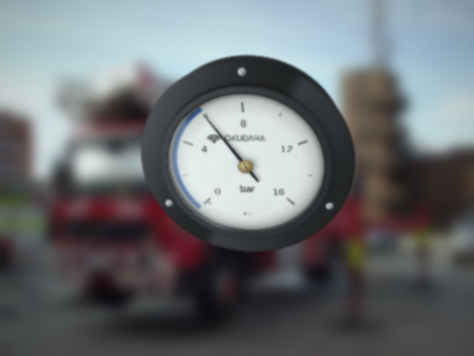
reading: {"value": 6, "unit": "bar"}
